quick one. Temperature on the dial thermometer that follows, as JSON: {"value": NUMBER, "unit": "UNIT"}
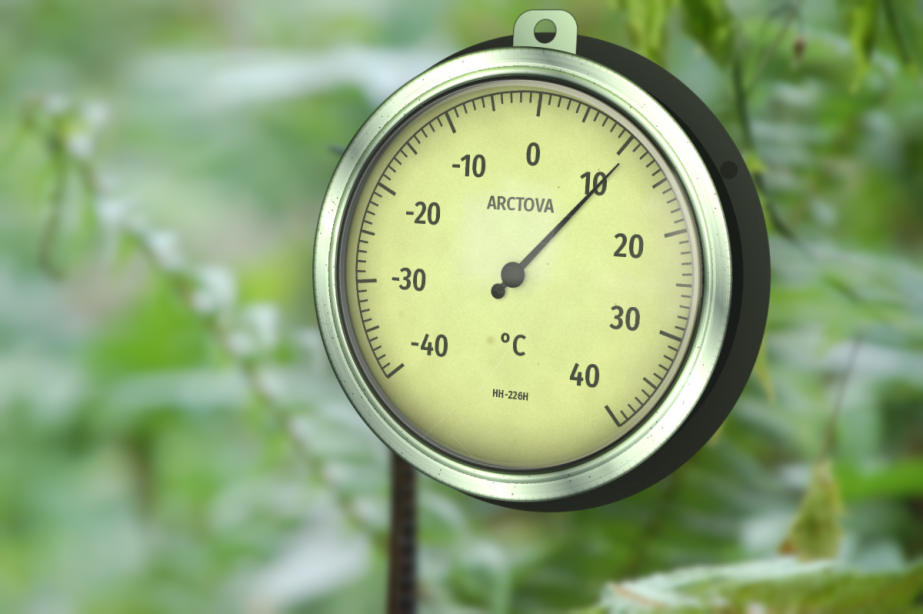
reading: {"value": 11, "unit": "°C"}
